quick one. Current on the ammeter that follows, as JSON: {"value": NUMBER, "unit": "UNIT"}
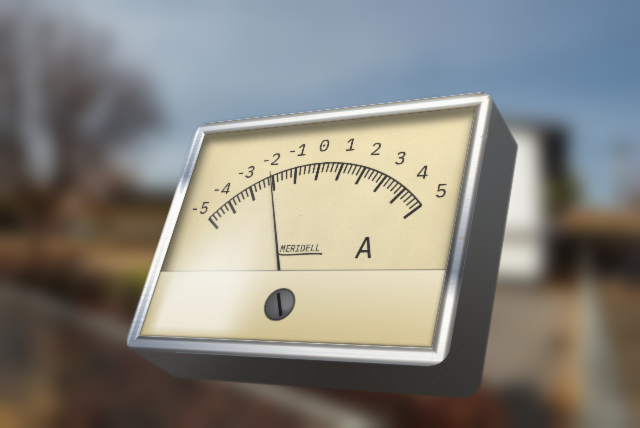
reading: {"value": -2, "unit": "A"}
